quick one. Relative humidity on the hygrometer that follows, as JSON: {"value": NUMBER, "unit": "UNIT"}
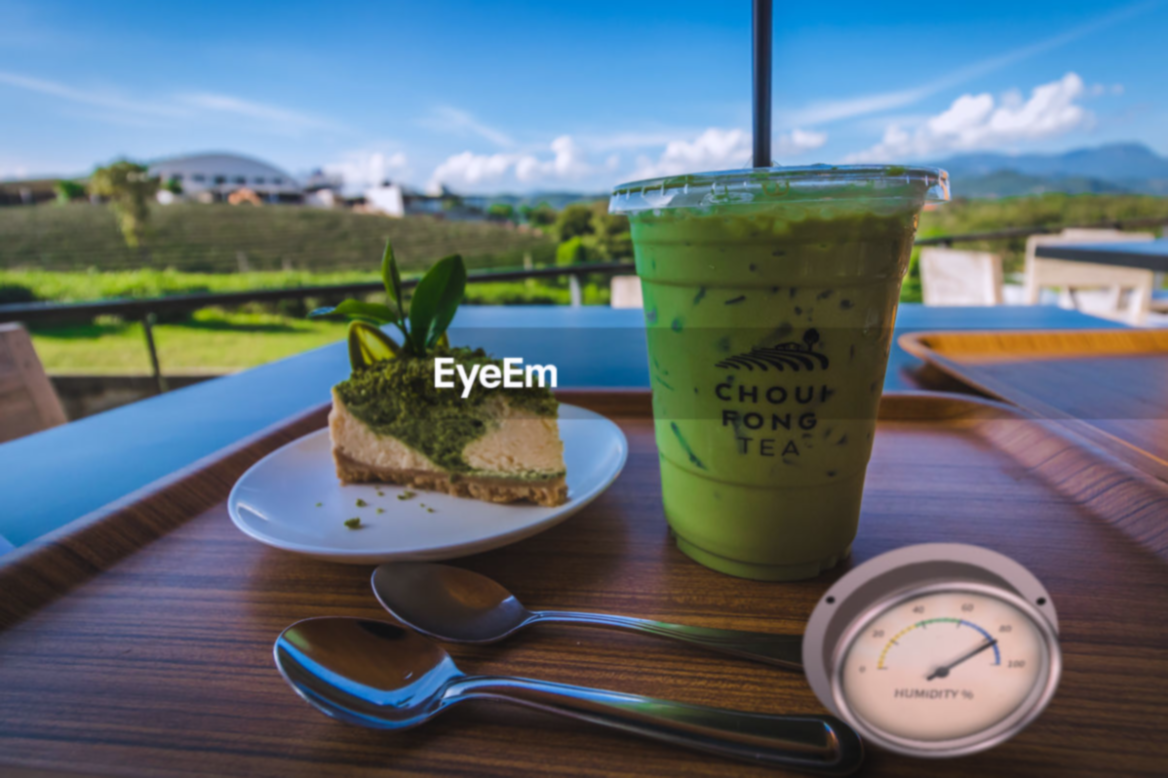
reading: {"value": 80, "unit": "%"}
